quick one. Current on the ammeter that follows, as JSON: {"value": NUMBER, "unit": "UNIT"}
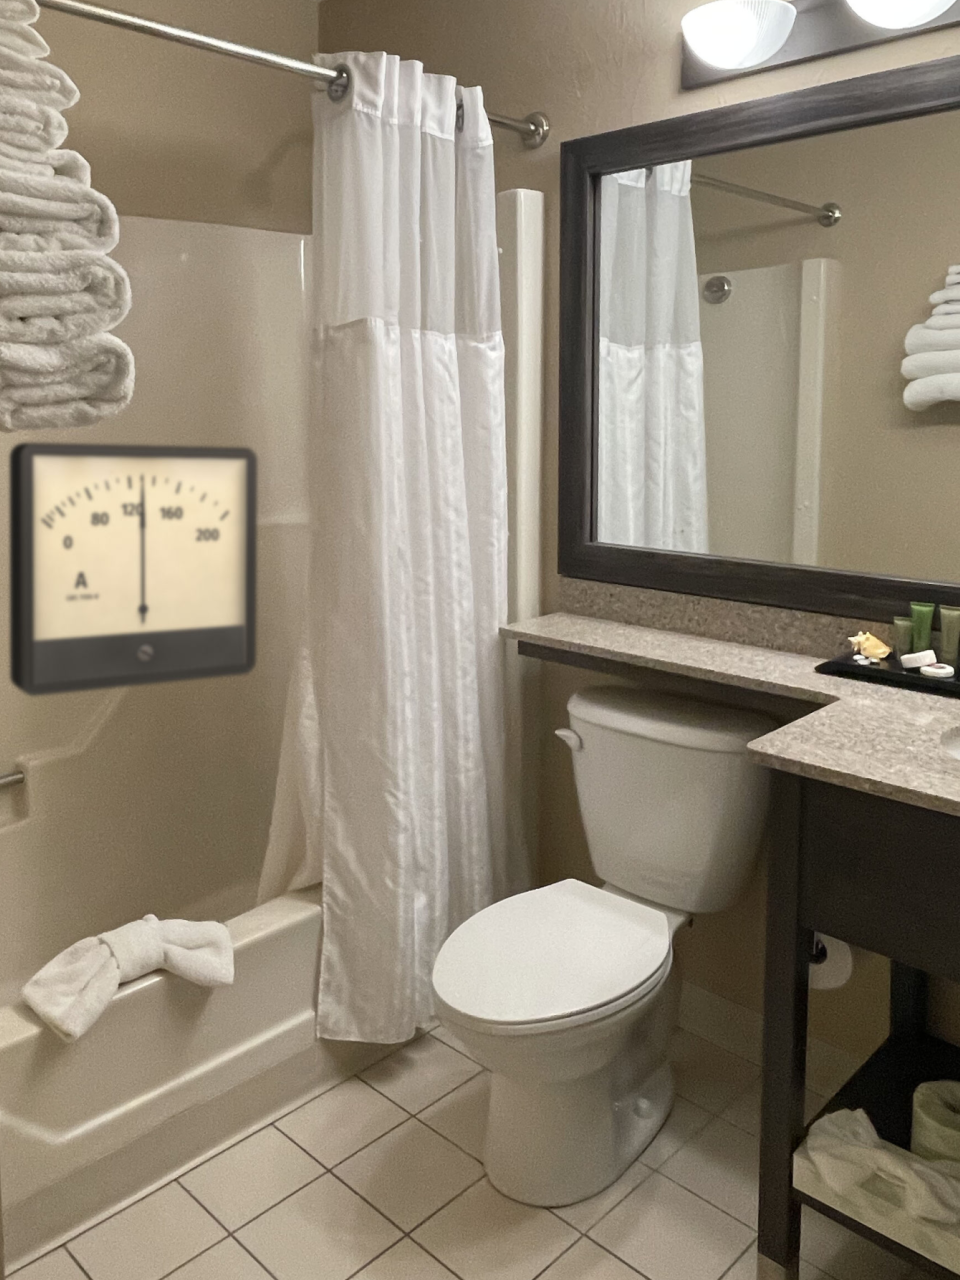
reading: {"value": 130, "unit": "A"}
